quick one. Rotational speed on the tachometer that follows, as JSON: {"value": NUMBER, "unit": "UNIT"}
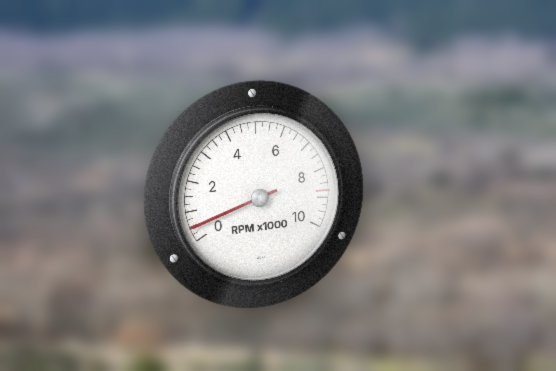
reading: {"value": 500, "unit": "rpm"}
